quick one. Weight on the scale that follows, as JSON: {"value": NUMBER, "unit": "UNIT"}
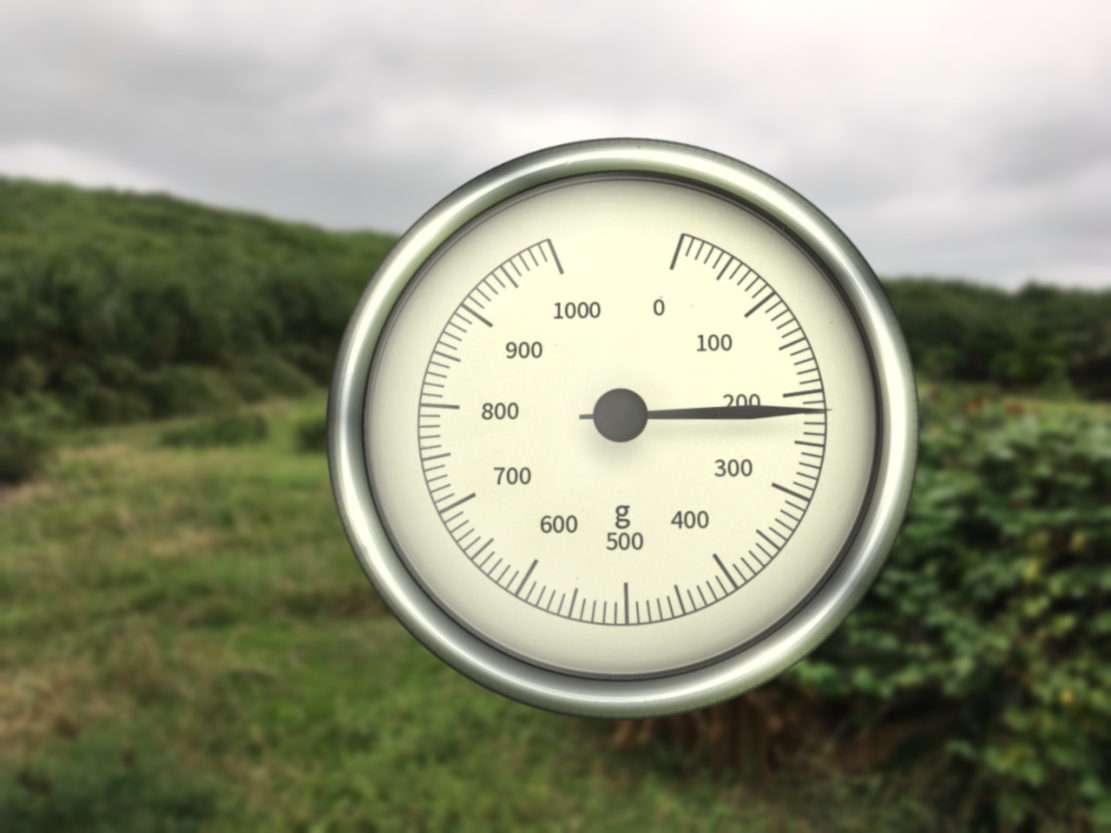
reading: {"value": 220, "unit": "g"}
